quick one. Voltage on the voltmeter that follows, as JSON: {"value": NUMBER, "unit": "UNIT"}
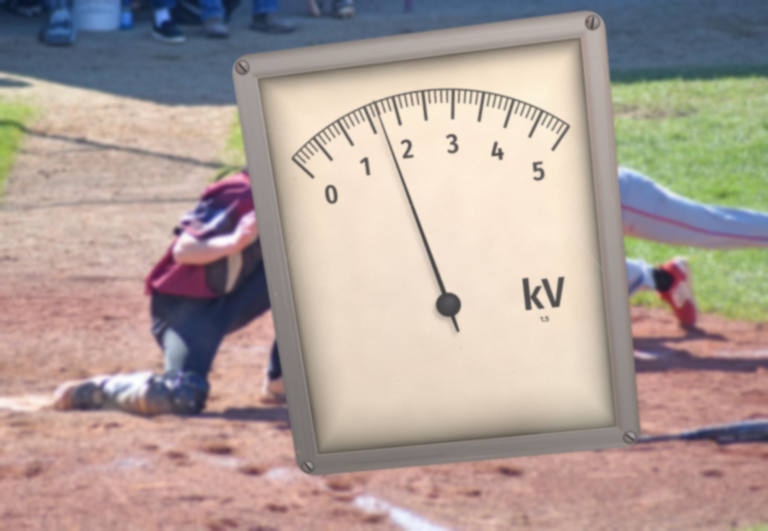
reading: {"value": 1.7, "unit": "kV"}
